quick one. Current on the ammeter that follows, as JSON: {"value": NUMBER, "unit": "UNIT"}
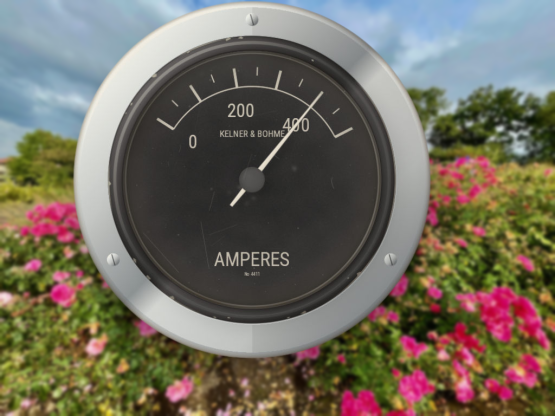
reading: {"value": 400, "unit": "A"}
